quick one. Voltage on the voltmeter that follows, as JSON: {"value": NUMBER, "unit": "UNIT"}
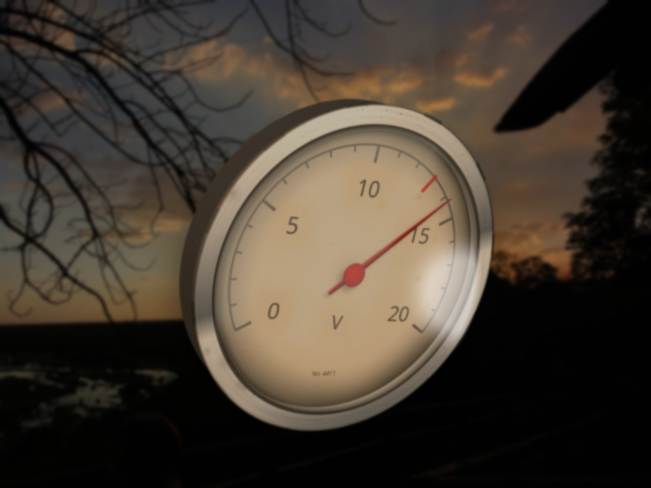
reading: {"value": 14, "unit": "V"}
